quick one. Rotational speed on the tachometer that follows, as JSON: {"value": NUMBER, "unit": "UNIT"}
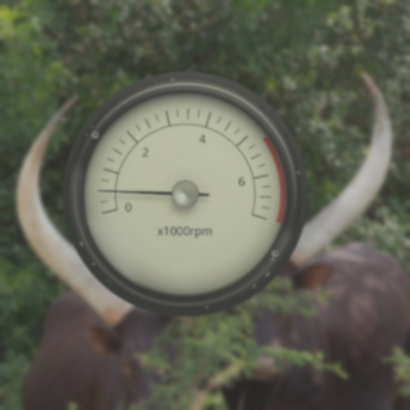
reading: {"value": 500, "unit": "rpm"}
